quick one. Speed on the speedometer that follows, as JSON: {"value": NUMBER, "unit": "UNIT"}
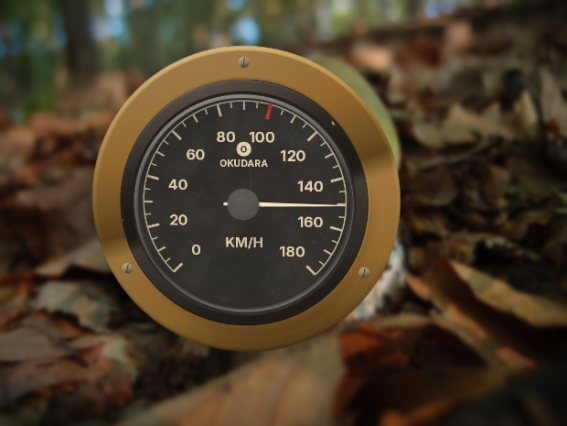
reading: {"value": 150, "unit": "km/h"}
